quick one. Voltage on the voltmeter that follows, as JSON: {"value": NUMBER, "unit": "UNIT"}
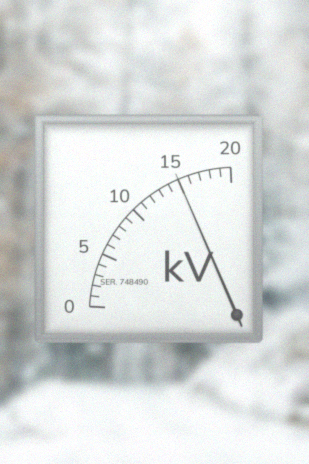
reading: {"value": 15, "unit": "kV"}
